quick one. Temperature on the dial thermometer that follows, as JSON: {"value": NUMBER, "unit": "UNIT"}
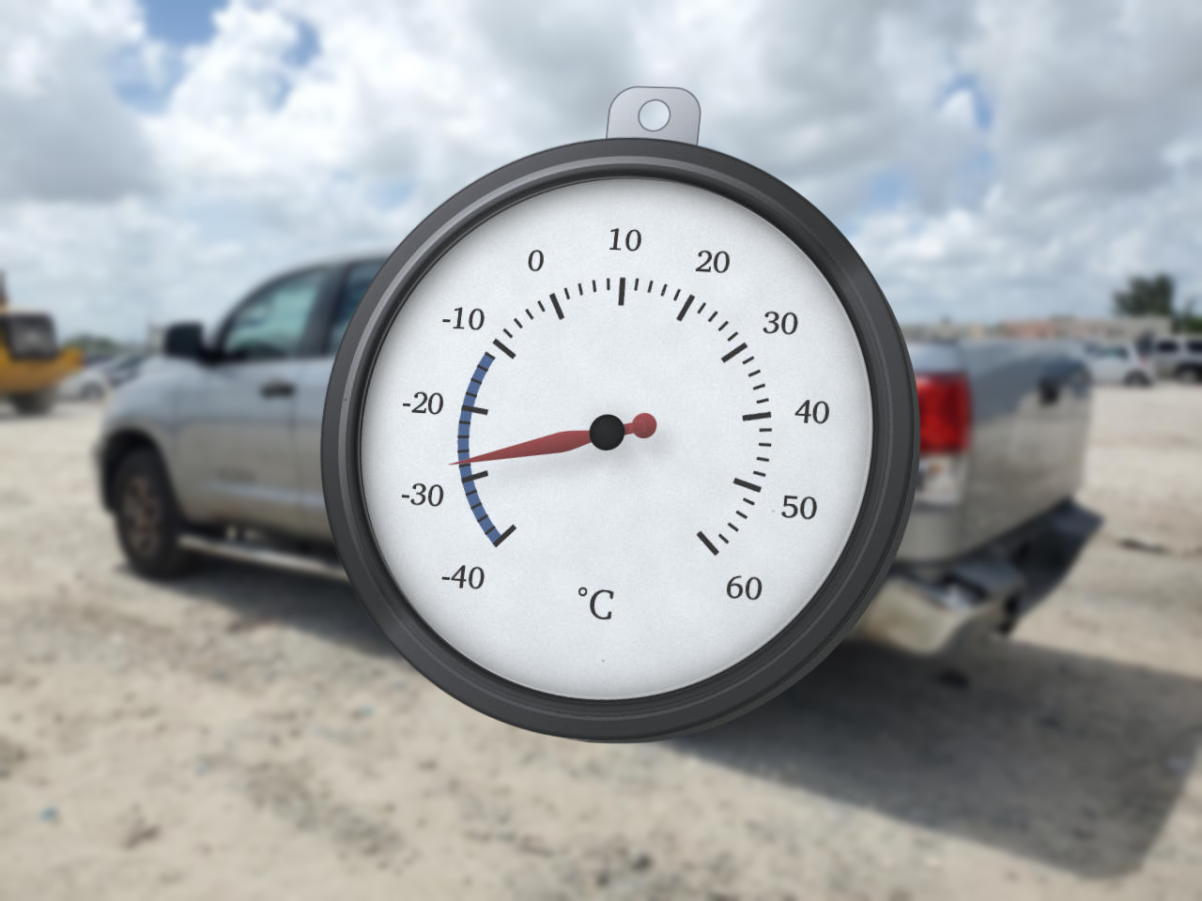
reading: {"value": -28, "unit": "°C"}
